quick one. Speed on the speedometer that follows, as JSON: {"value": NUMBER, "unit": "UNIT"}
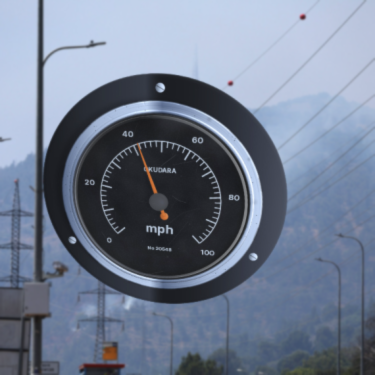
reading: {"value": 42, "unit": "mph"}
